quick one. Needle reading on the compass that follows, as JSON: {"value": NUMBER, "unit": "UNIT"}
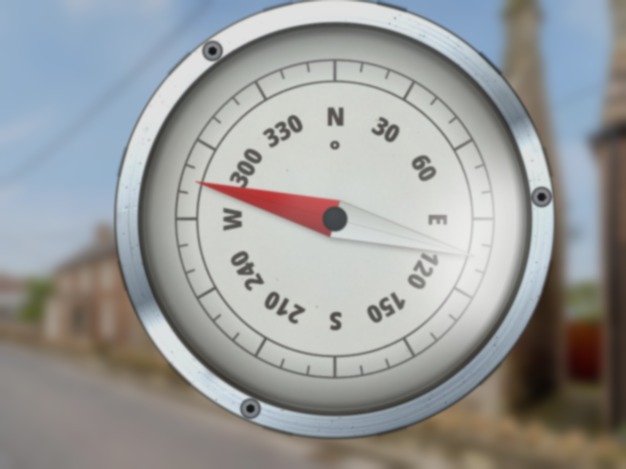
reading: {"value": 285, "unit": "°"}
